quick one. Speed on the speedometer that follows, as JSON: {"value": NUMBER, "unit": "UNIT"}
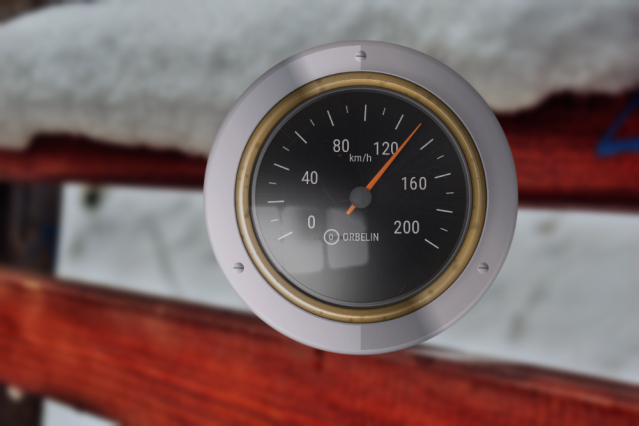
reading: {"value": 130, "unit": "km/h"}
